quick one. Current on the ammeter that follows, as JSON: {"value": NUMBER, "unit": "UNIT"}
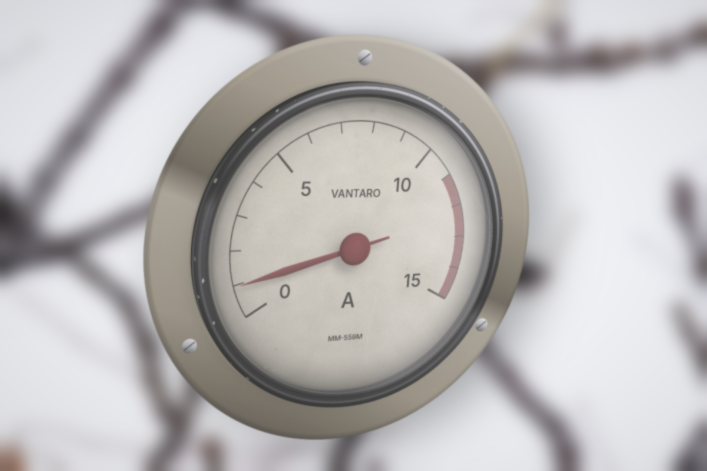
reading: {"value": 1, "unit": "A"}
